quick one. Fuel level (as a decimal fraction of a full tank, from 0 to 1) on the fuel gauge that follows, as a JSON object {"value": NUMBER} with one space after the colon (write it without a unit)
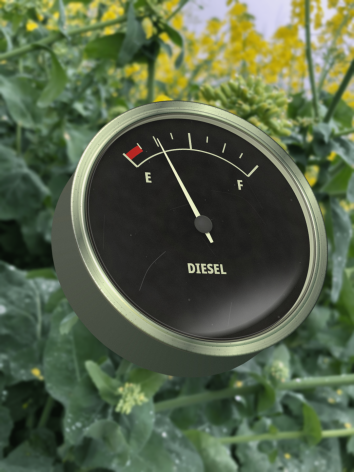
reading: {"value": 0.25}
